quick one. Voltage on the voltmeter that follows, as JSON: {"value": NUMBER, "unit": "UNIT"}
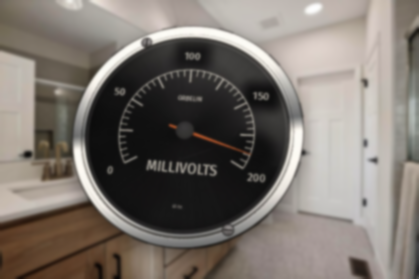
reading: {"value": 190, "unit": "mV"}
